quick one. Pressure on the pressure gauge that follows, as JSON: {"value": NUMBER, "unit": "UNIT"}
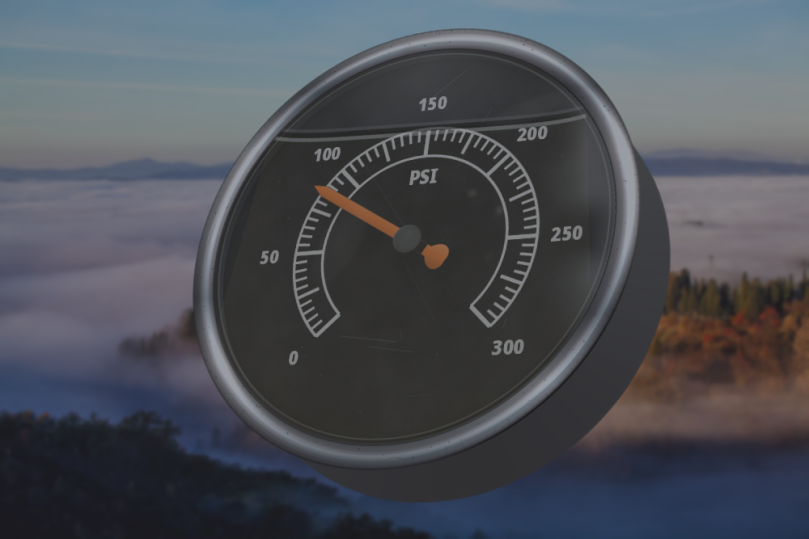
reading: {"value": 85, "unit": "psi"}
